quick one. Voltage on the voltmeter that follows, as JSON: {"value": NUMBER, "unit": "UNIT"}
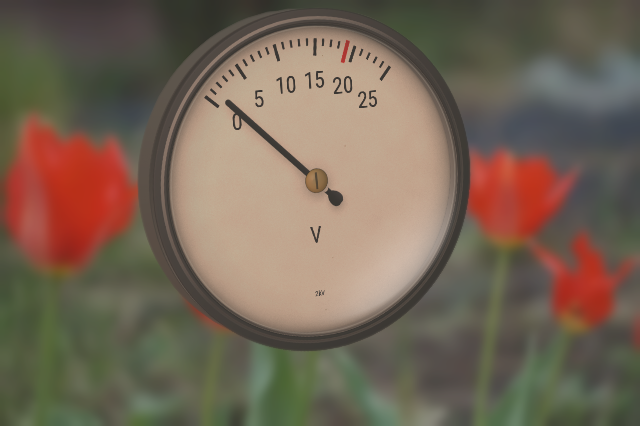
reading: {"value": 1, "unit": "V"}
